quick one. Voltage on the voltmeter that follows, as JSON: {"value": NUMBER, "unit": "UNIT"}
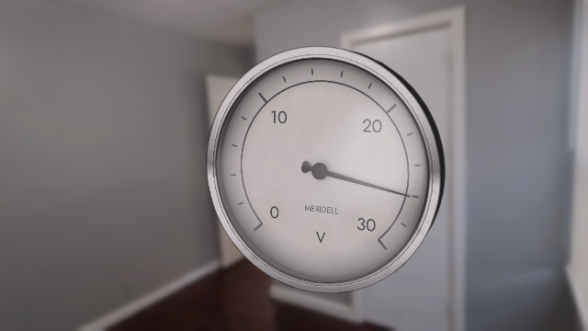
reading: {"value": 26, "unit": "V"}
